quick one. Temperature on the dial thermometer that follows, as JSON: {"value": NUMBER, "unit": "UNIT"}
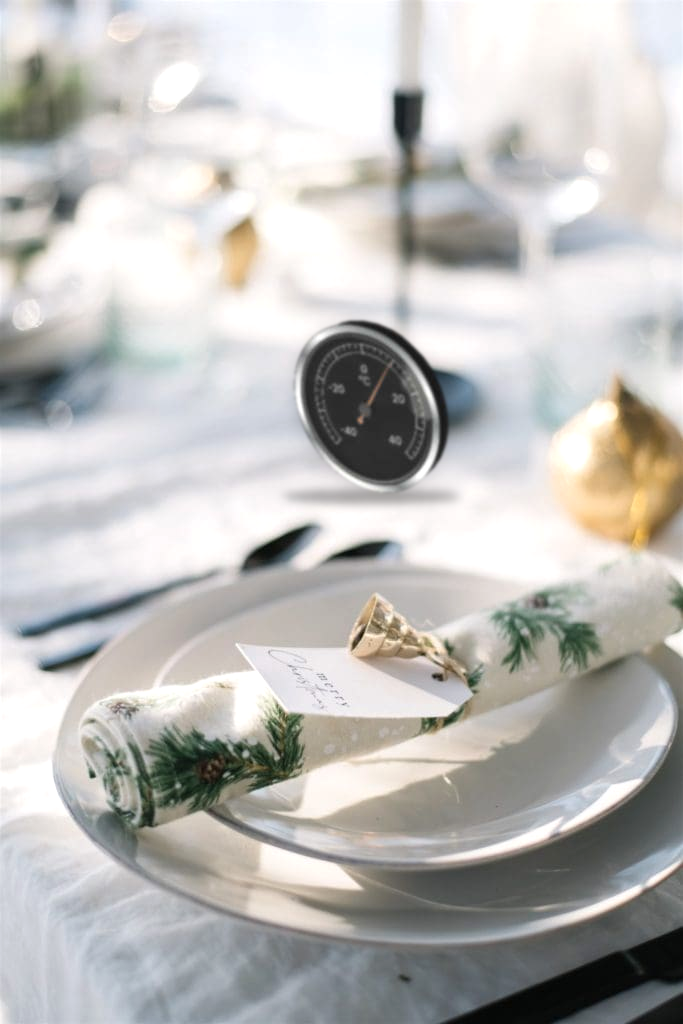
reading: {"value": 10, "unit": "°C"}
